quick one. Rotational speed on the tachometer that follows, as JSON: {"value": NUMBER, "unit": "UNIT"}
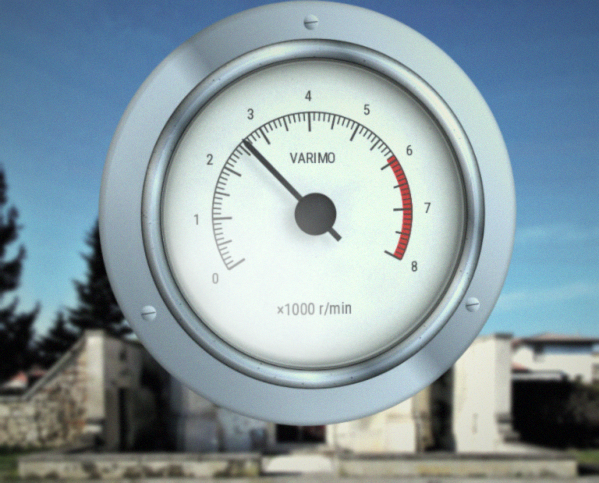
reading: {"value": 2600, "unit": "rpm"}
